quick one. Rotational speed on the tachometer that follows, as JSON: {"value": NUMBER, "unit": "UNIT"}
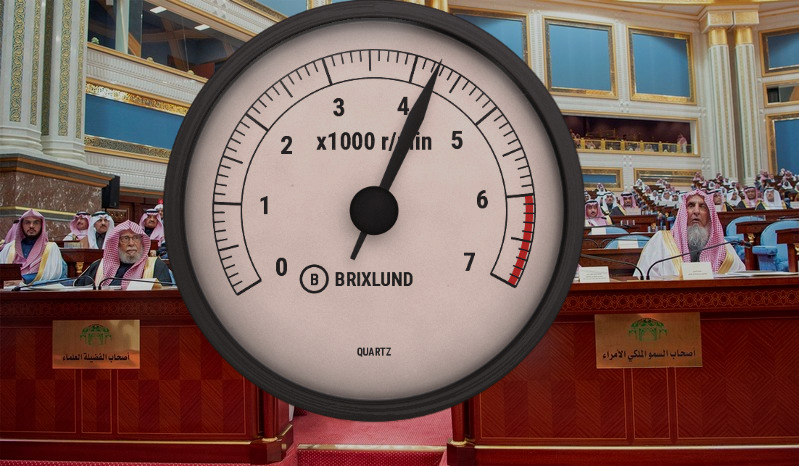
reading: {"value": 4250, "unit": "rpm"}
